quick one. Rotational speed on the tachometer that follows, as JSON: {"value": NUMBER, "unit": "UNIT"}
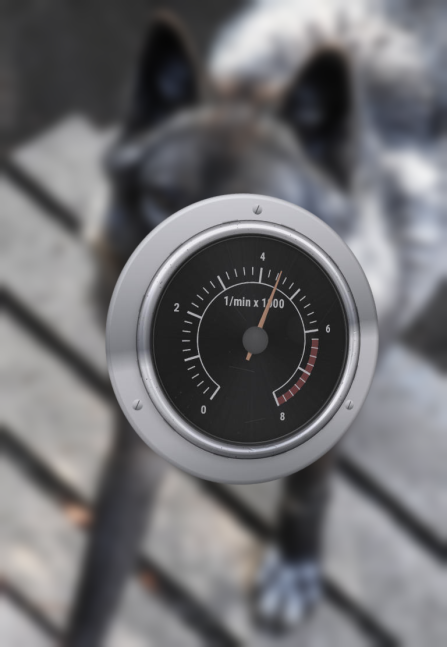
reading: {"value": 4400, "unit": "rpm"}
